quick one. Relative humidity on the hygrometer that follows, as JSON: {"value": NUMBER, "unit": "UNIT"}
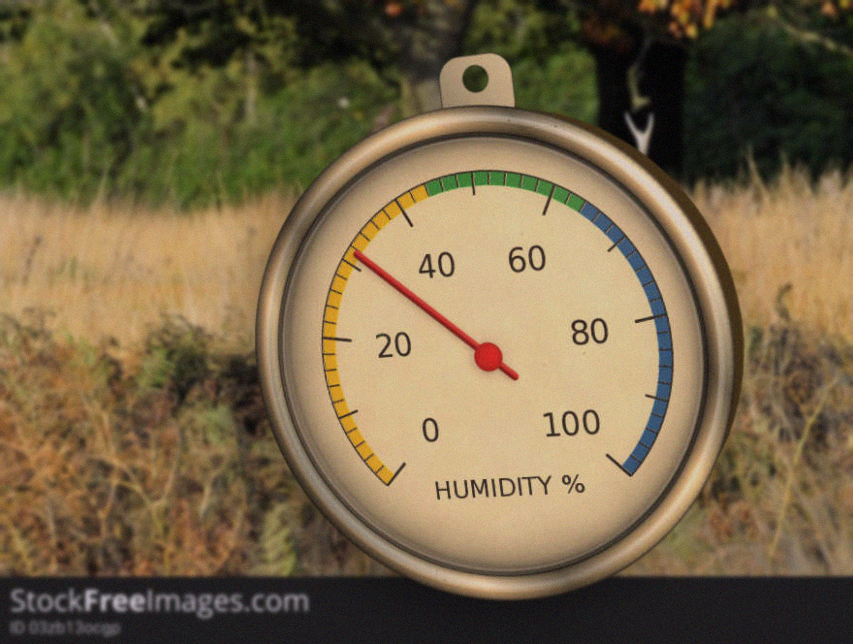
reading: {"value": 32, "unit": "%"}
